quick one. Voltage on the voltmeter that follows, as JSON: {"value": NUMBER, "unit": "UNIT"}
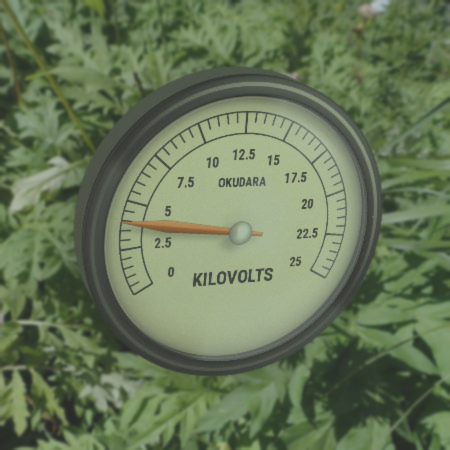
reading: {"value": 4, "unit": "kV"}
